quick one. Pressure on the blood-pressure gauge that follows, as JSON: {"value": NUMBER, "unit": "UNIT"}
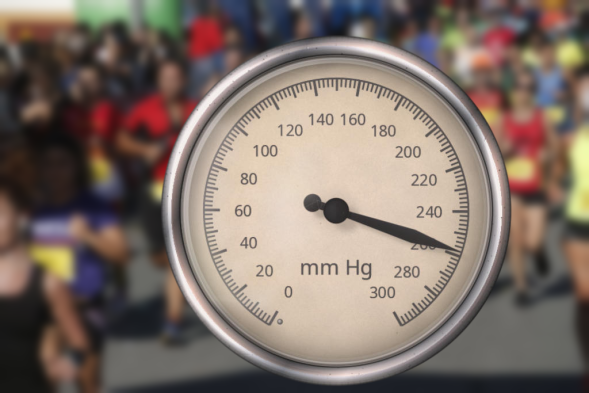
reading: {"value": 258, "unit": "mmHg"}
